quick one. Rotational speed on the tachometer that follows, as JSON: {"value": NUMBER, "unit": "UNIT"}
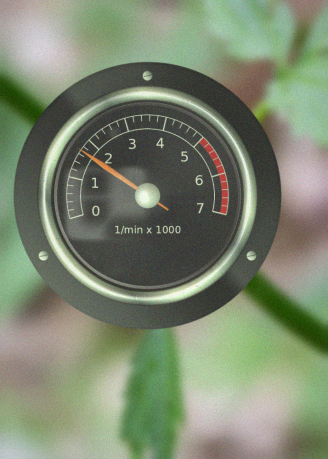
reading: {"value": 1700, "unit": "rpm"}
